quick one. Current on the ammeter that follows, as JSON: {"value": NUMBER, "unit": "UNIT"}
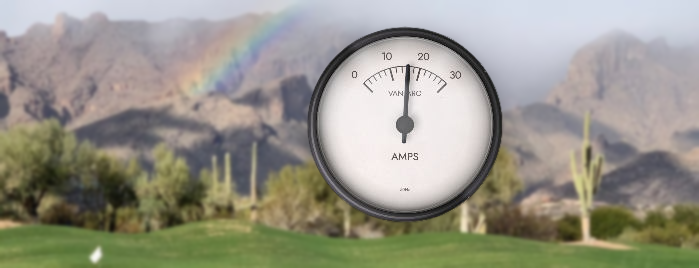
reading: {"value": 16, "unit": "A"}
